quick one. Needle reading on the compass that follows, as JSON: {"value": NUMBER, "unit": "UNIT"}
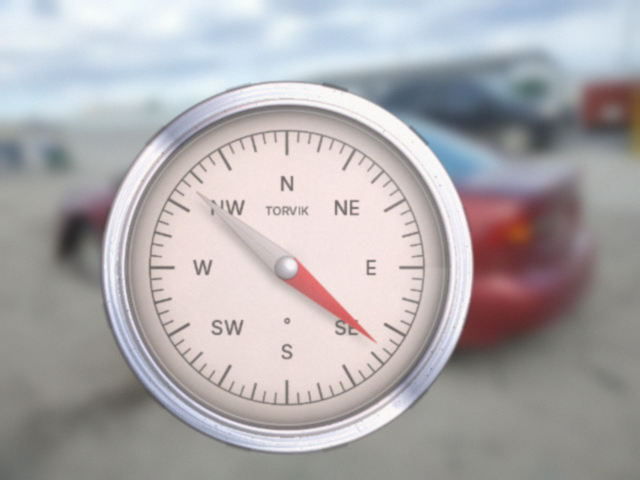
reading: {"value": 130, "unit": "°"}
